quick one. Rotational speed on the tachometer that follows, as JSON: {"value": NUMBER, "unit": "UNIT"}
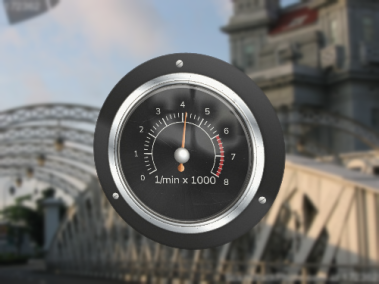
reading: {"value": 4200, "unit": "rpm"}
